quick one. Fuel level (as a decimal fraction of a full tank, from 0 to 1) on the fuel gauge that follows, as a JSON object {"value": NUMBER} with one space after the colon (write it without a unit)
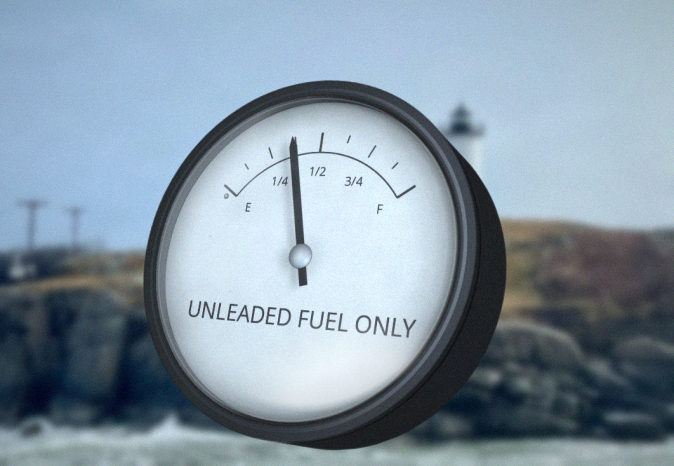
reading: {"value": 0.375}
